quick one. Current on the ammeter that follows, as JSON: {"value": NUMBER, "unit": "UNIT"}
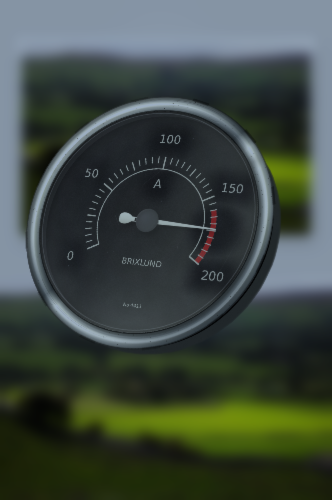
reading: {"value": 175, "unit": "A"}
